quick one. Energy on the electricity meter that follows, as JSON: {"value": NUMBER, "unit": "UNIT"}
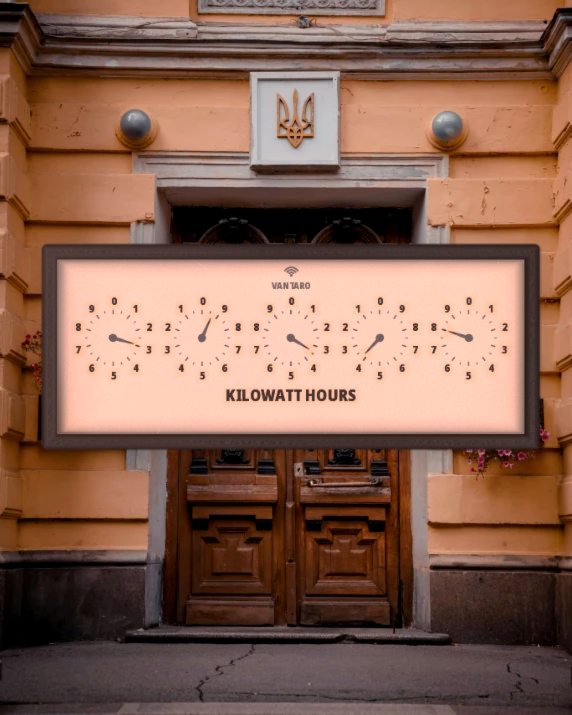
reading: {"value": 29338, "unit": "kWh"}
